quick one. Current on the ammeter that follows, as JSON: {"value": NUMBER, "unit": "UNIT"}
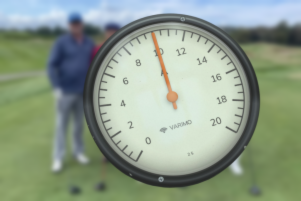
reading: {"value": 10, "unit": "A"}
